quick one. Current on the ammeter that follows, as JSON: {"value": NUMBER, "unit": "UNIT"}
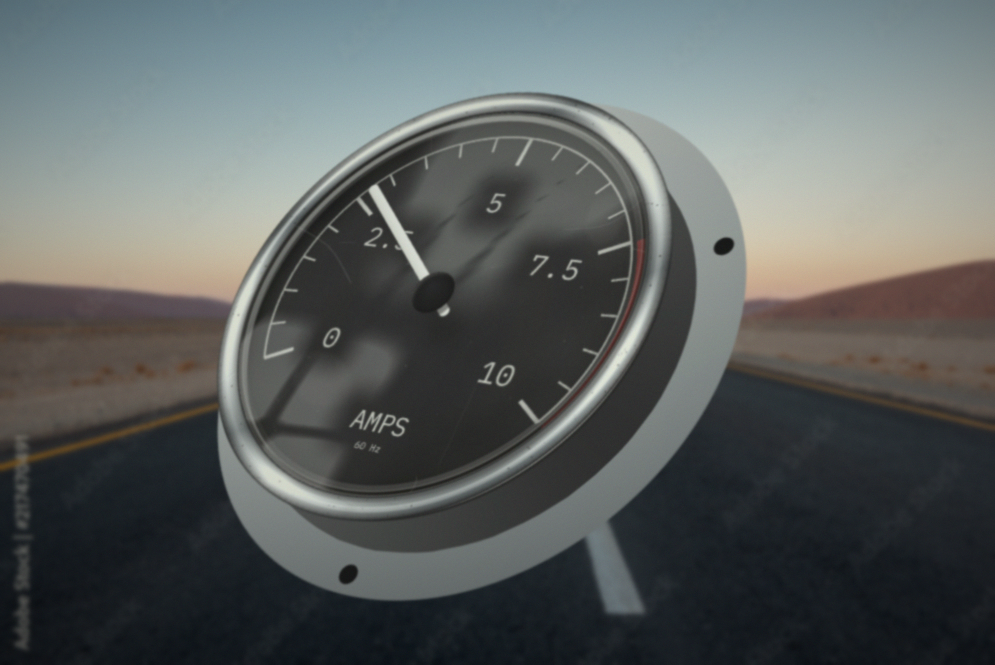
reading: {"value": 2.75, "unit": "A"}
